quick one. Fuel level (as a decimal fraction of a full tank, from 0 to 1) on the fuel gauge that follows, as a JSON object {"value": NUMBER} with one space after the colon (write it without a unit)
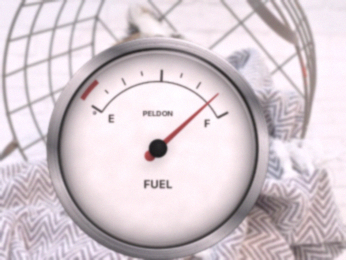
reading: {"value": 0.875}
